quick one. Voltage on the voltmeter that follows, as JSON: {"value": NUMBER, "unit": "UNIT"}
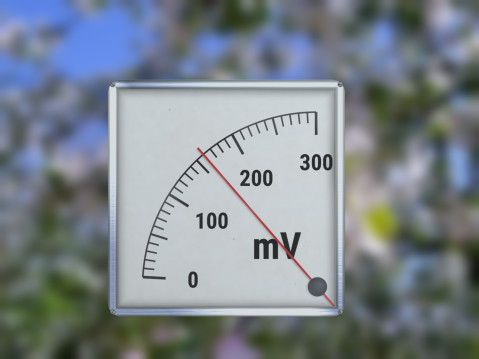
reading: {"value": 160, "unit": "mV"}
